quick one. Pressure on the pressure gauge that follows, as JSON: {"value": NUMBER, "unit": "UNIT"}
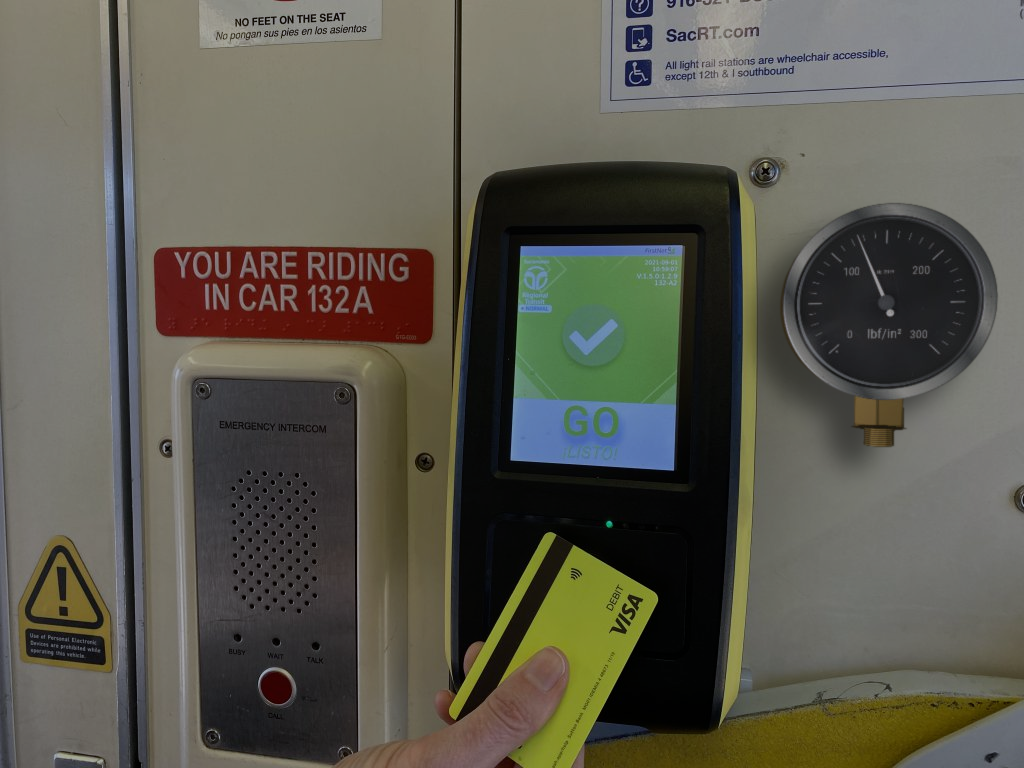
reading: {"value": 125, "unit": "psi"}
